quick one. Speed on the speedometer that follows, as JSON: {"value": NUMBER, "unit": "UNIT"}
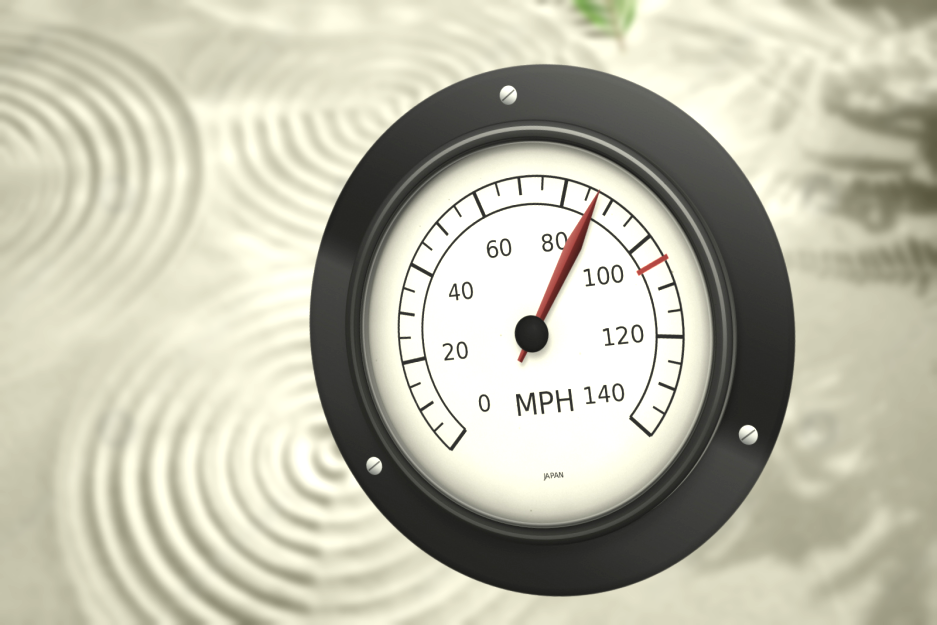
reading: {"value": 87.5, "unit": "mph"}
